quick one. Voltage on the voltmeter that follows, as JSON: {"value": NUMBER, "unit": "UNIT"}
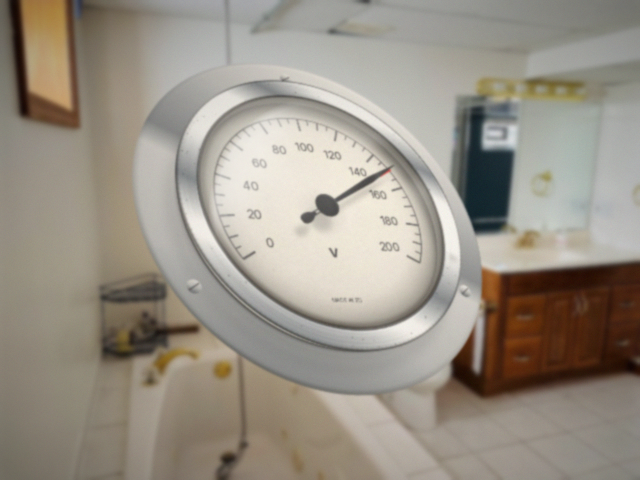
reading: {"value": 150, "unit": "V"}
